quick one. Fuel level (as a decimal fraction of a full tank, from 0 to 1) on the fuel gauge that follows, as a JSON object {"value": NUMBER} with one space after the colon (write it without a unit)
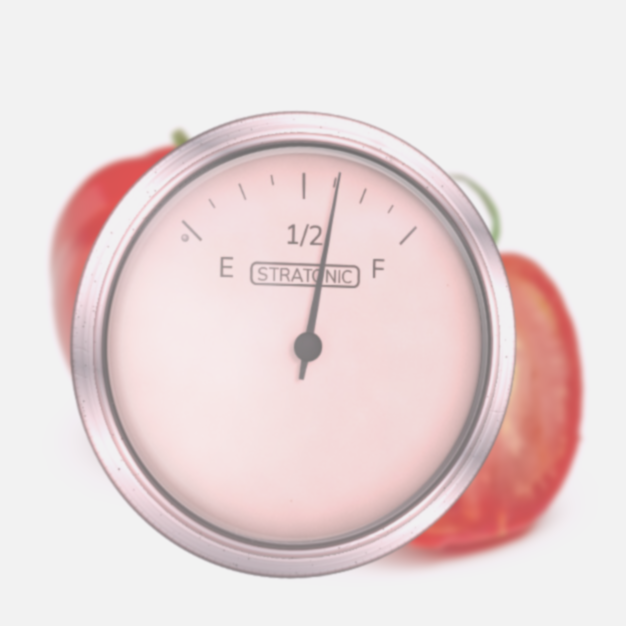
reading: {"value": 0.625}
